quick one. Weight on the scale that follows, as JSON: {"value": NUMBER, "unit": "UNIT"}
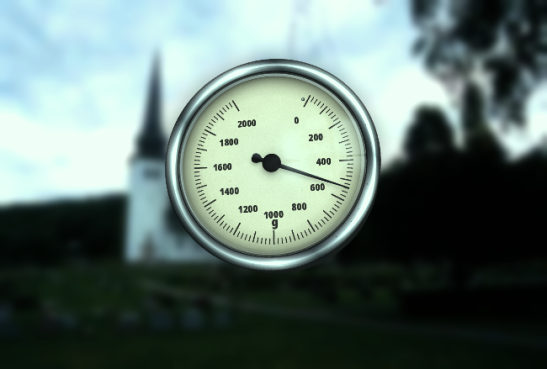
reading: {"value": 540, "unit": "g"}
